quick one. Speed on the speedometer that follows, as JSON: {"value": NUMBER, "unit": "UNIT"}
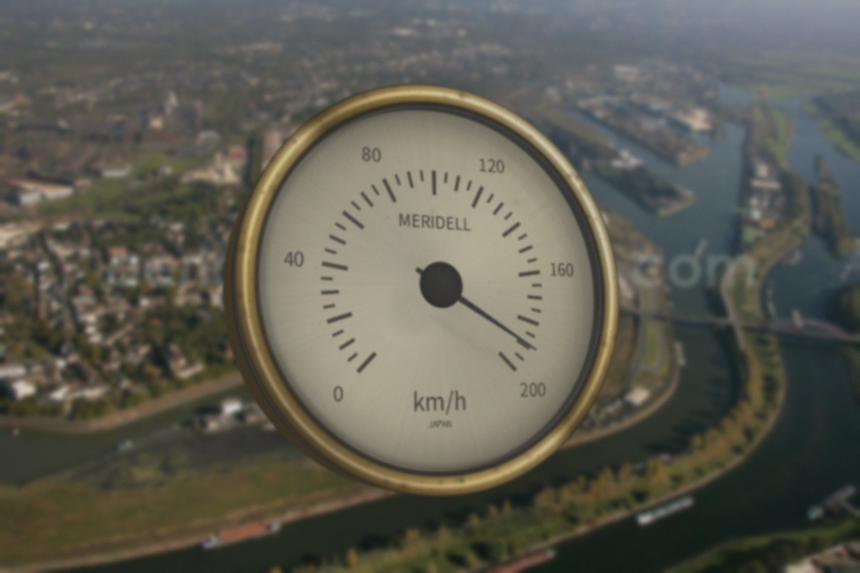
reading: {"value": 190, "unit": "km/h"}
